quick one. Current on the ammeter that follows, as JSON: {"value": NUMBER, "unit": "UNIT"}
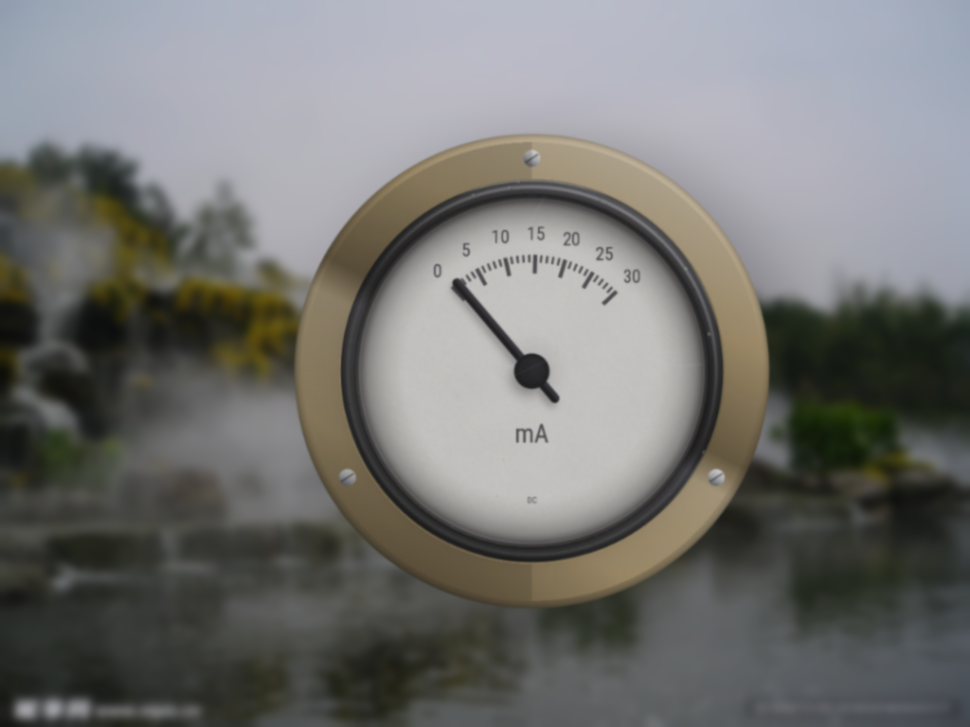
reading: {"value": 1, "unit": "mA"}
